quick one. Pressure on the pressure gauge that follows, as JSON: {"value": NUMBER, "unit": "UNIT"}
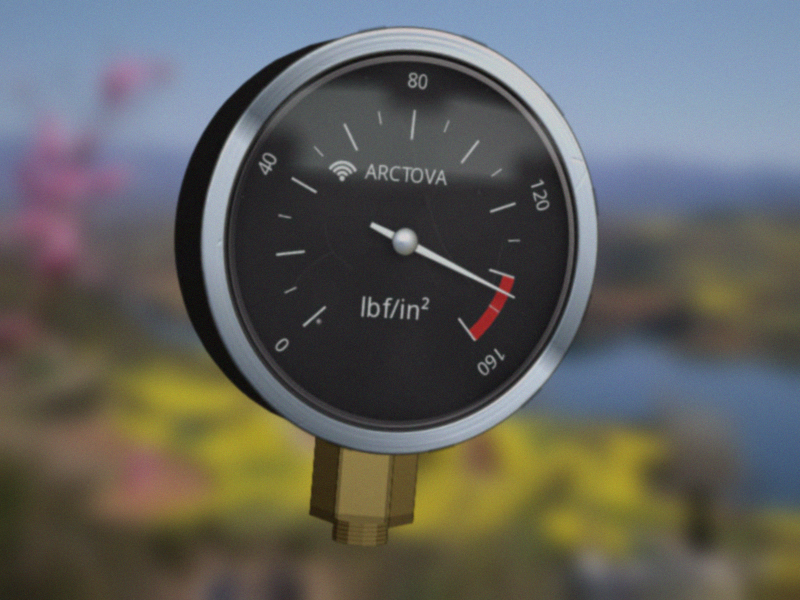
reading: {"value": 145, "unit": "psi"}
